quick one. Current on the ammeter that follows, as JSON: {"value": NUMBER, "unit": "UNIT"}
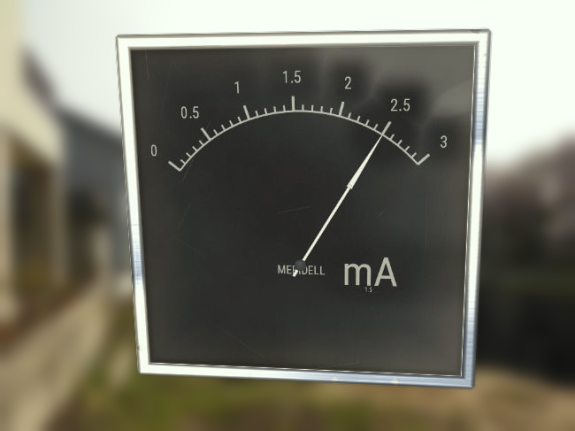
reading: {"value": 2.5, "unit": "mA"}
